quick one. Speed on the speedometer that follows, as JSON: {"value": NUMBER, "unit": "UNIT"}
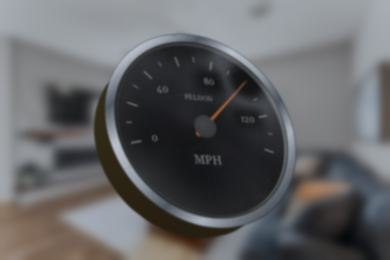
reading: {"value": 100, "unit": "mph"}
